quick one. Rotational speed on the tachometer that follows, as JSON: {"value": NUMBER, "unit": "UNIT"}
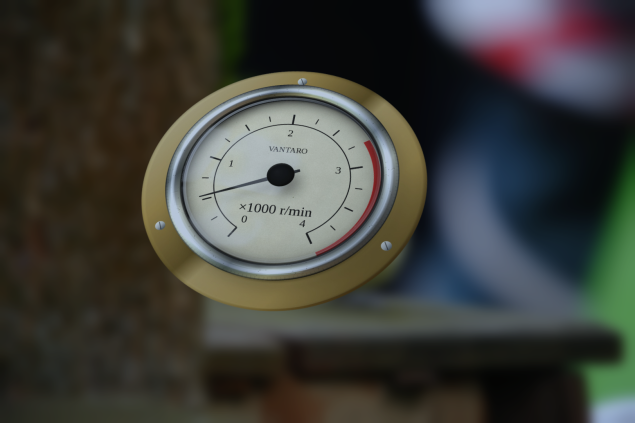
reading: {"value": 500, "unit": "rpm"}
